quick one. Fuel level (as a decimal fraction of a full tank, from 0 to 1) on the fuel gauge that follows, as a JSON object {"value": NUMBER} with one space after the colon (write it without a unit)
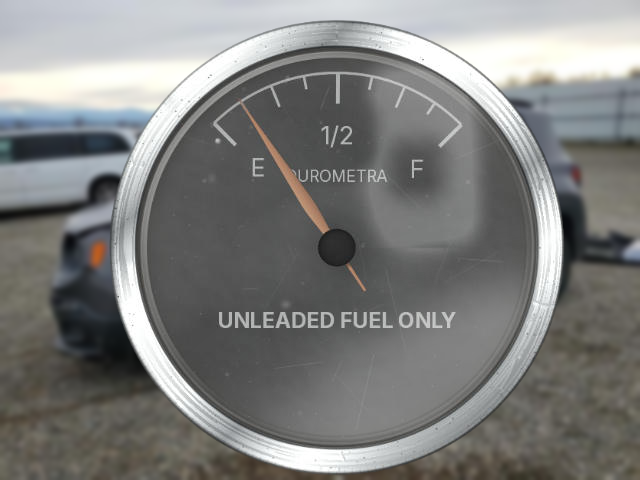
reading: {"value": 0.125}
